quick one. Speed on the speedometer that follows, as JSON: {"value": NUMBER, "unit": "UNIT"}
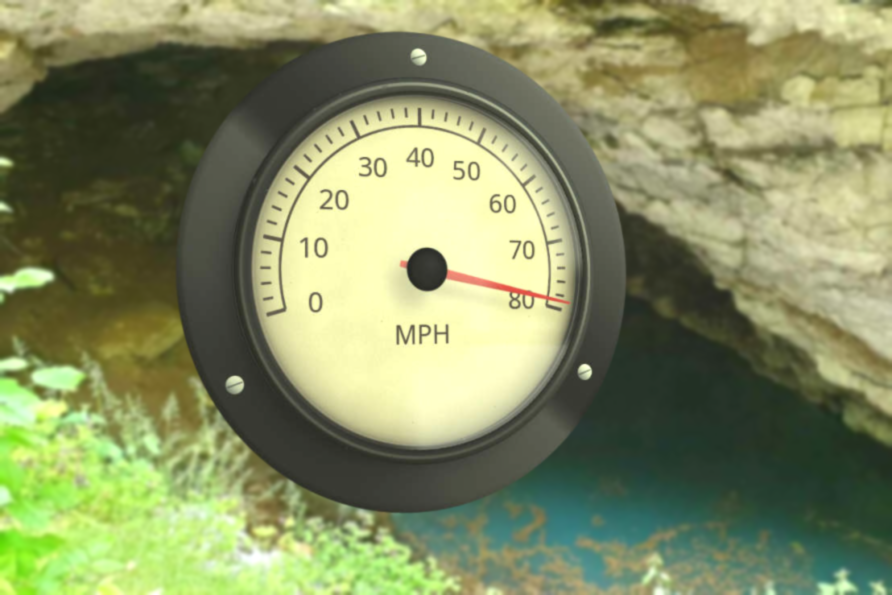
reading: {"value": 79, "unit": "mph"}
